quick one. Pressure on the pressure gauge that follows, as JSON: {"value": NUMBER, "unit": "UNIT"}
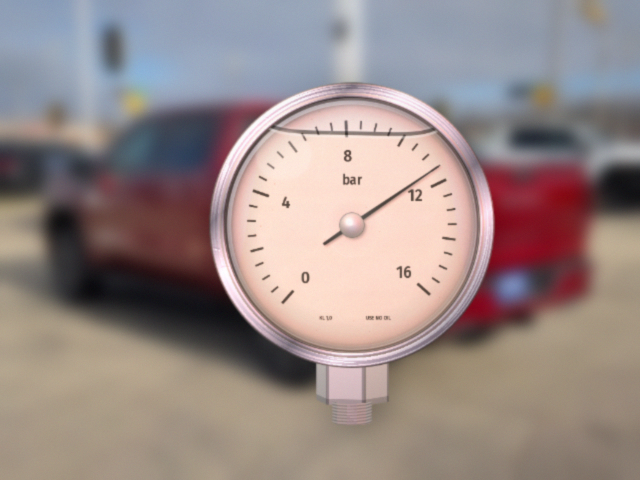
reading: {"value": 11.5, "unit": "bar"}
